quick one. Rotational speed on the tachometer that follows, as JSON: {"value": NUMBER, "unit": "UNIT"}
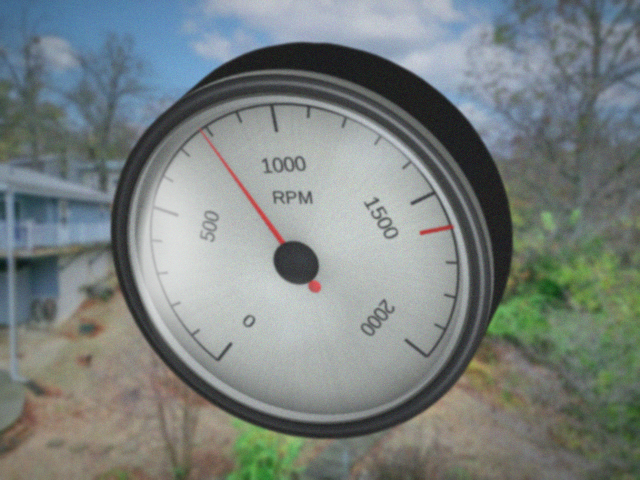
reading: {"value": 800, "unit": "rpm"}
